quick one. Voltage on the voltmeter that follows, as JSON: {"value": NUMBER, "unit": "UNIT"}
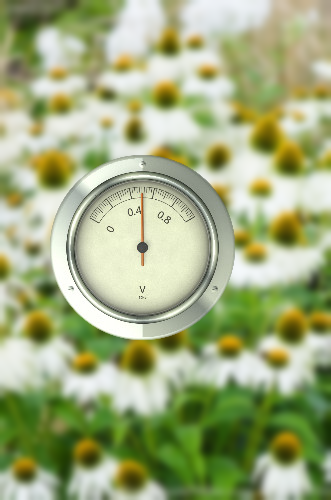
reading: {"value": 0.5, "unit": "V"}
